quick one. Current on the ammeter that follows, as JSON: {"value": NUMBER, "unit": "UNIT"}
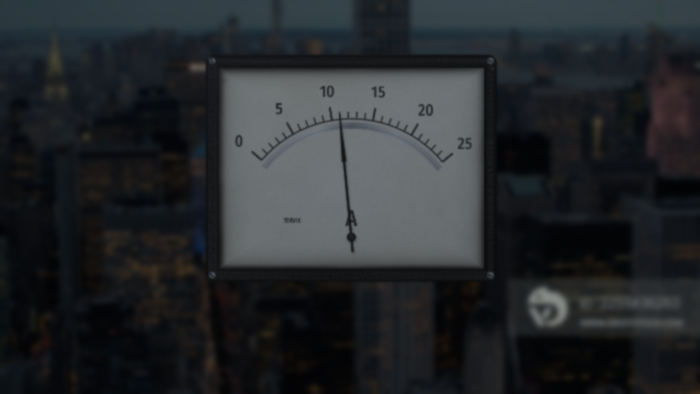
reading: {"value": 11, "unit": "A"}
